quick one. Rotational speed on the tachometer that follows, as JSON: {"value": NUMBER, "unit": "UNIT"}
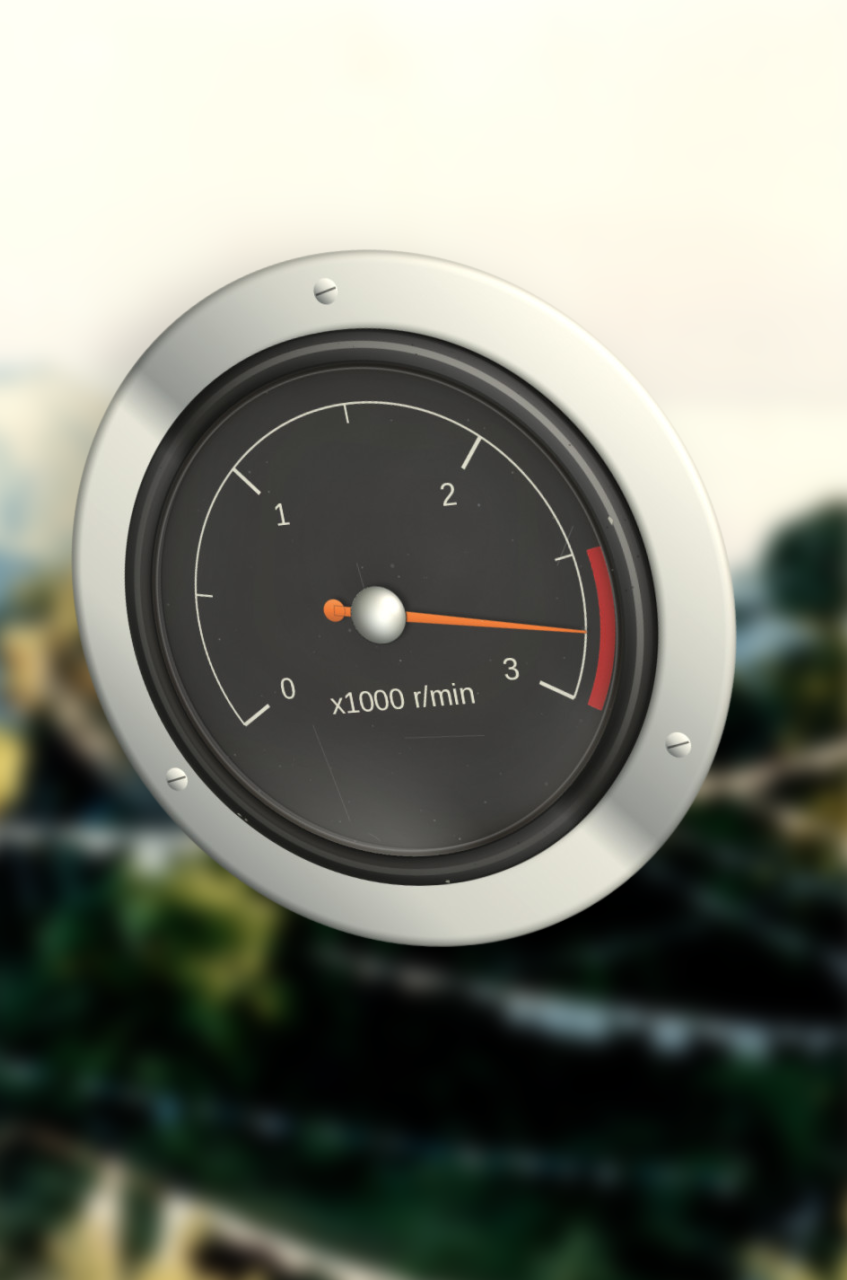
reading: {"value": 2750, "unit": "rpm"}
